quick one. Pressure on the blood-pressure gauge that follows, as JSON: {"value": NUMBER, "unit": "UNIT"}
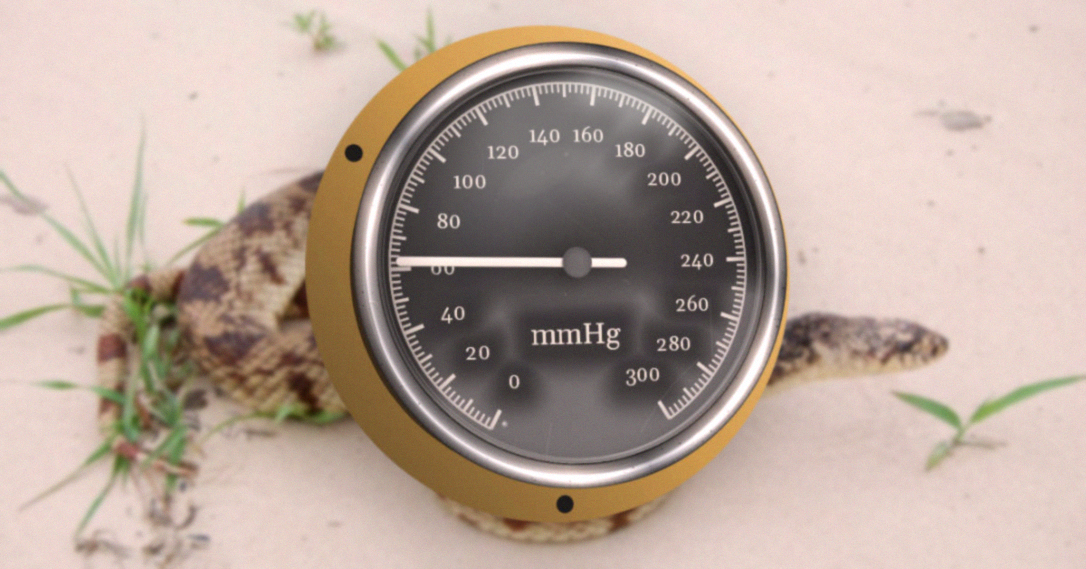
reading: {"value": 62, "unit": "mmHg"}
